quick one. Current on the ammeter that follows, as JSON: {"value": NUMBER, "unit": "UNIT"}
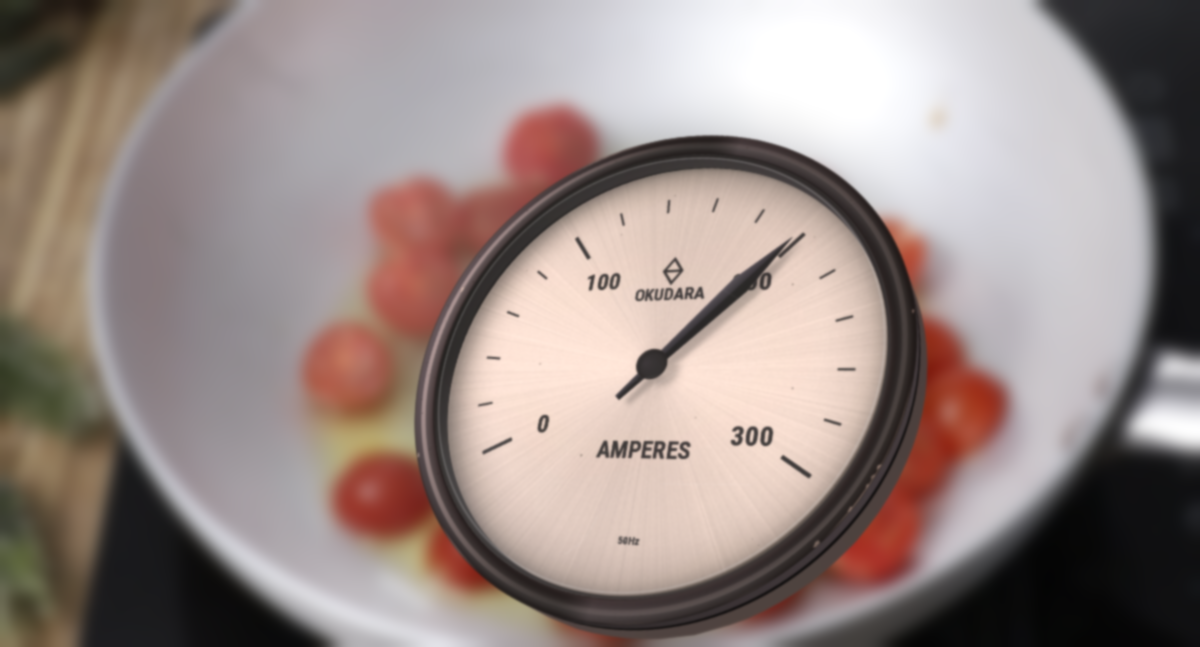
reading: {"value": 200, "unit": "A"}
